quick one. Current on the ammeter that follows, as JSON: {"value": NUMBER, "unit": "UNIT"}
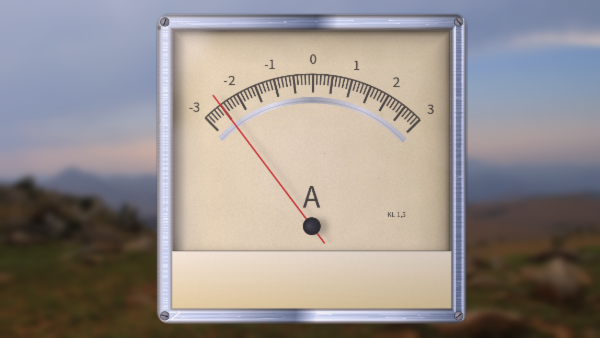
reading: {"value": -2.5, "unit": "A"}
